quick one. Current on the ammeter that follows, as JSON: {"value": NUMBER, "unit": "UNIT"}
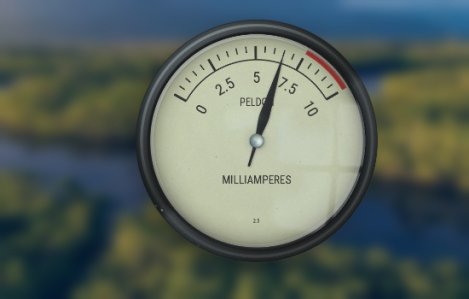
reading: {"value": 6.5, "unit": "mA"}
